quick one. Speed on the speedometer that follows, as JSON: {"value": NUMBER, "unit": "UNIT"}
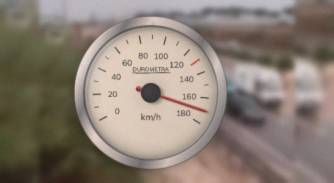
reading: {"value": 170, "unit": "km/h"}
